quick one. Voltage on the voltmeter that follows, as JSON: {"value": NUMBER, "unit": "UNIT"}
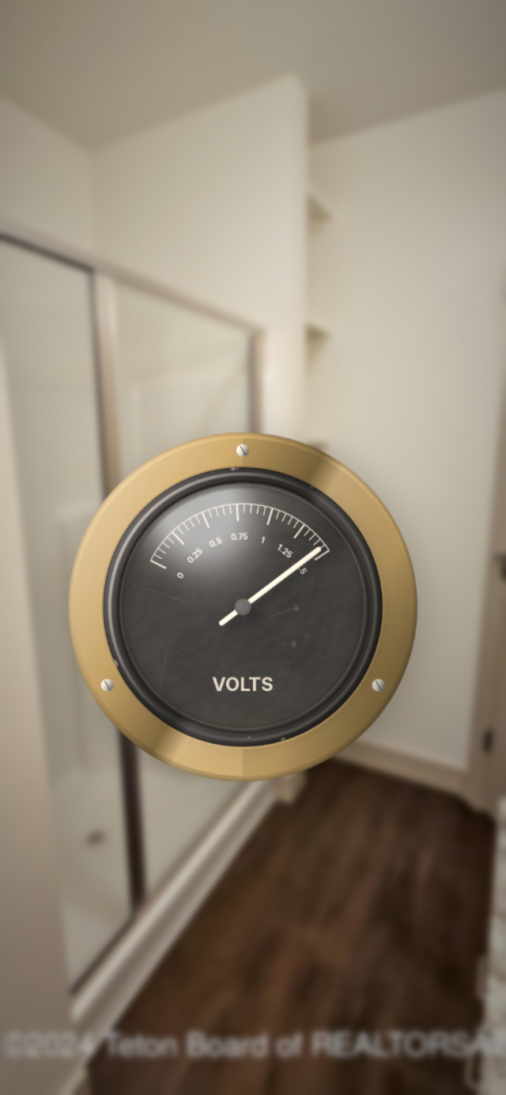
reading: {"value": 1.45, "unit": "V"}
